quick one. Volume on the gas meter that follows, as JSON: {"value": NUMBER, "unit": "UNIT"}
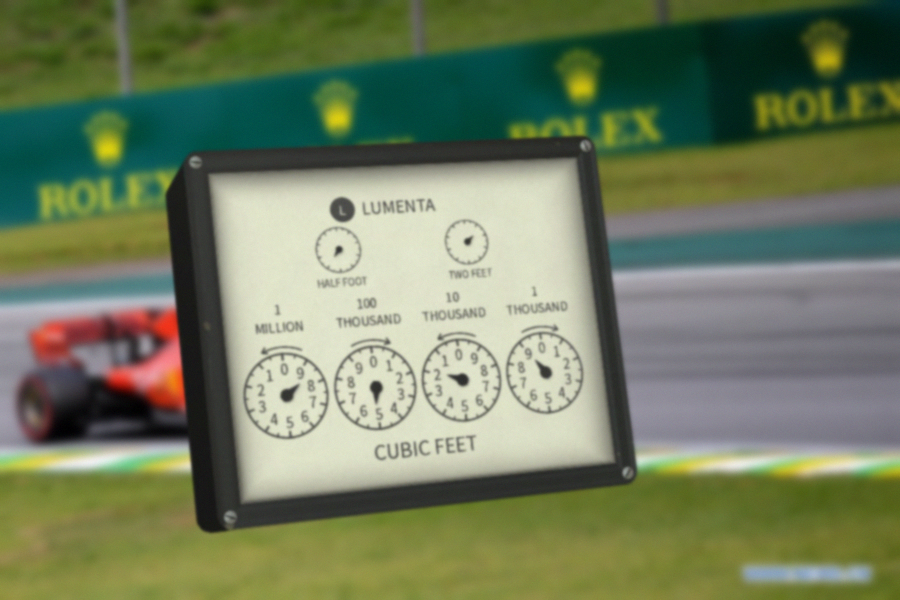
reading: {"value": 851900, "unit": "ft³"}
